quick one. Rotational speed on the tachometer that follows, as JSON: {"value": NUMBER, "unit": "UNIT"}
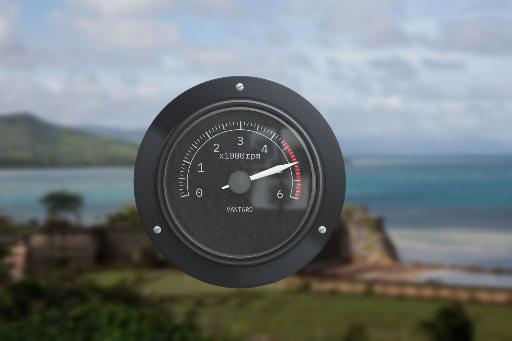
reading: {"value": 5000, "unit": "rpm"}
